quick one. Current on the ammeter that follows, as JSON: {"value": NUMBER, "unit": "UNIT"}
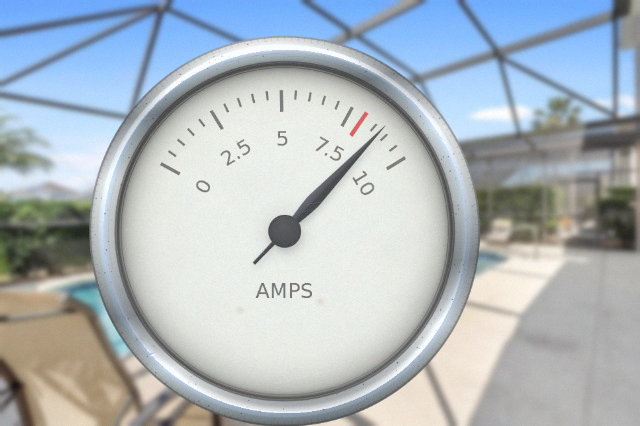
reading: {"value": 8.75, "unit": "A"}
